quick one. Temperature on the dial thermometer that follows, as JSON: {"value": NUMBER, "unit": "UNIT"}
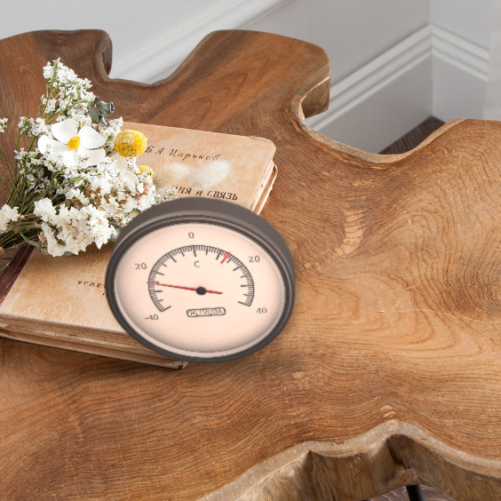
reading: {"value": -25, "unit": "°C"}
